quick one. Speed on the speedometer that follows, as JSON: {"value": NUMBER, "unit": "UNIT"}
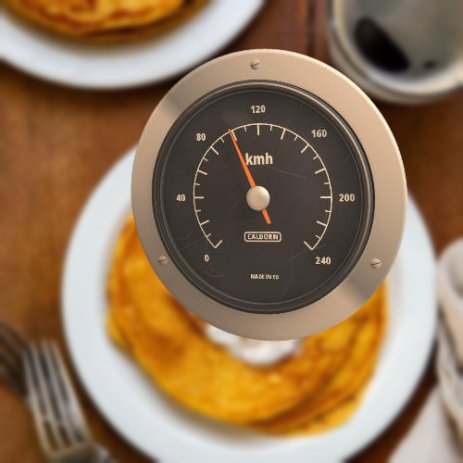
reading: {"value": 100, "unit": "km/h"}
